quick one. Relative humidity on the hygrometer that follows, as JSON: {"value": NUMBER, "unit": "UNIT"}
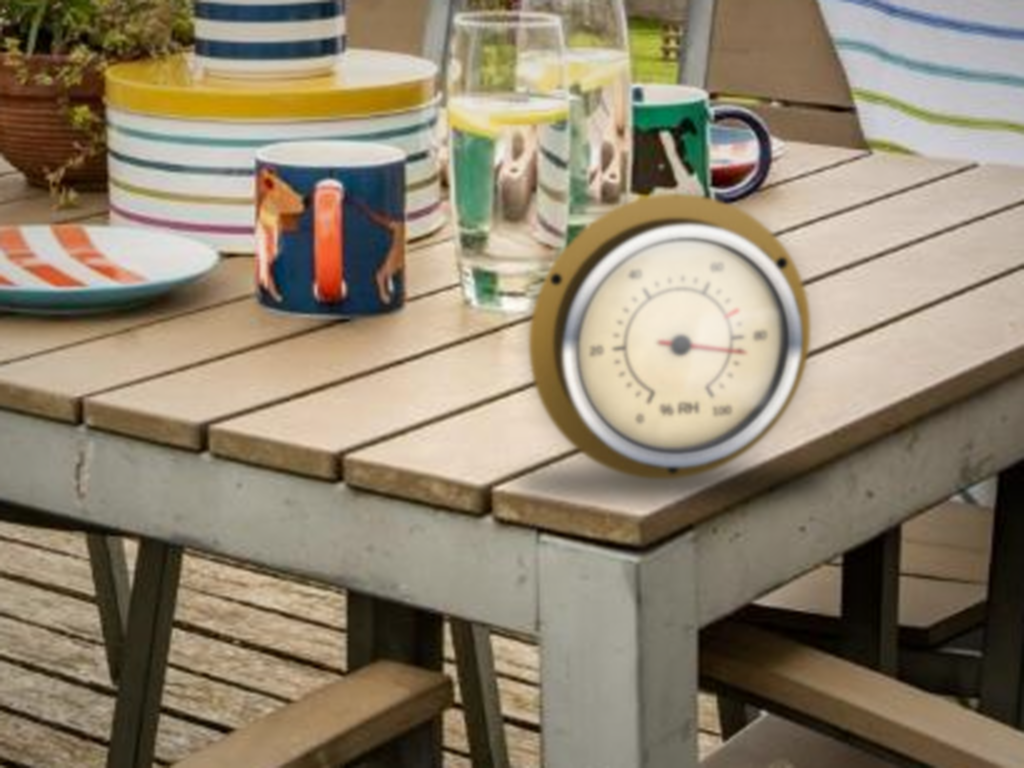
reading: {"value": 84, "unit": "%"}
